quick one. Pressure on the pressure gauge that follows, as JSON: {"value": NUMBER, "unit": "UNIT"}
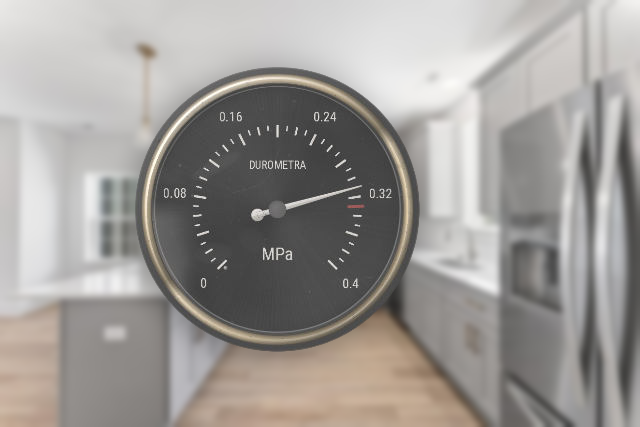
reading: {"value": 0.31, "unit": "MPa"}
